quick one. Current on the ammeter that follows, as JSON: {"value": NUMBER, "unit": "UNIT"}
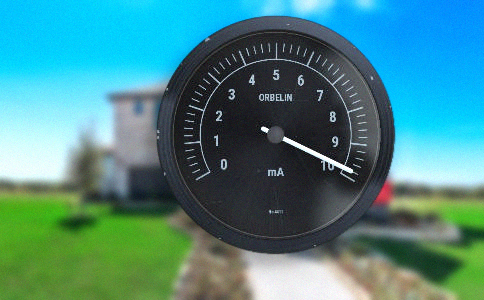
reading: {"value": 9.8, "unit": "mA"}
